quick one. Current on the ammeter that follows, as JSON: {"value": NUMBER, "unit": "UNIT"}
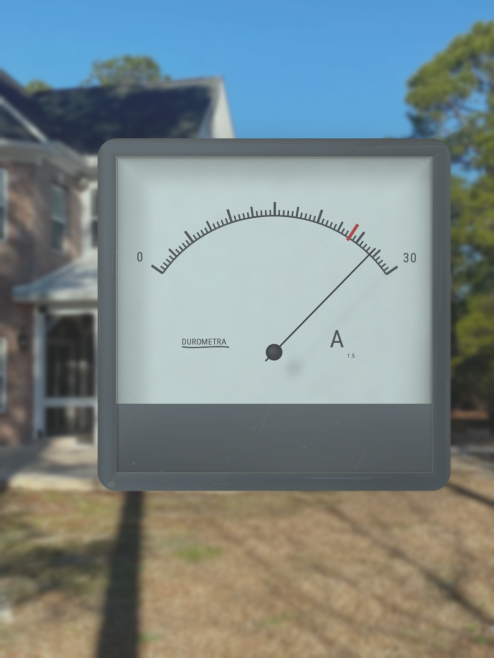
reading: {"value": 27, "unit": "A"}
